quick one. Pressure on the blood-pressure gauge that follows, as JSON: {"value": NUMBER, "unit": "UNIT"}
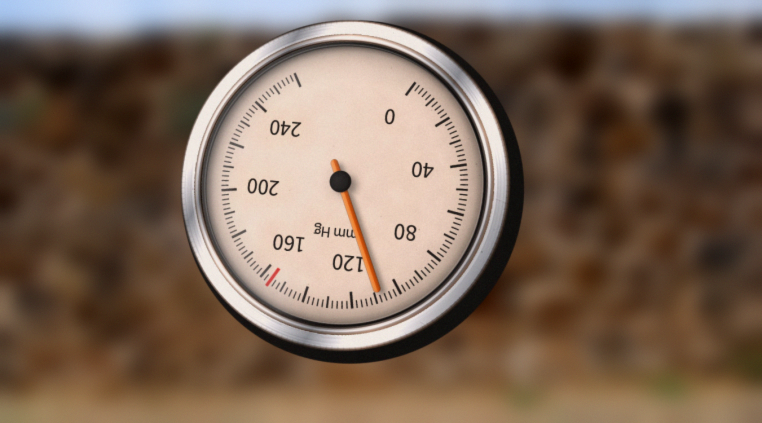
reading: {"value": 108, "unit": "mmHg"}
